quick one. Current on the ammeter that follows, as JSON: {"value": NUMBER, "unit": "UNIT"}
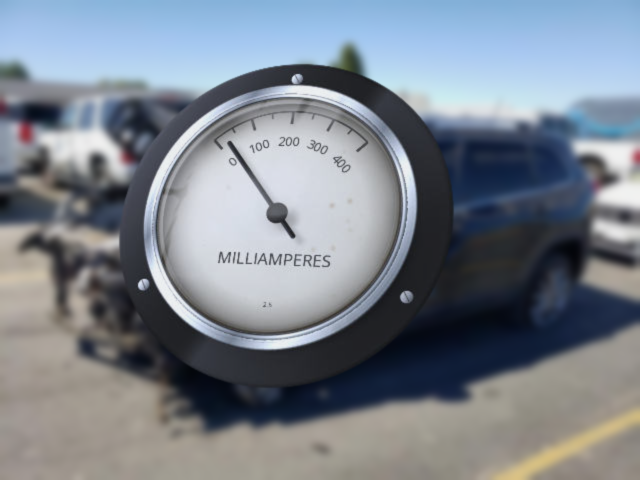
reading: {"value": 25, "unit": "mA"}
